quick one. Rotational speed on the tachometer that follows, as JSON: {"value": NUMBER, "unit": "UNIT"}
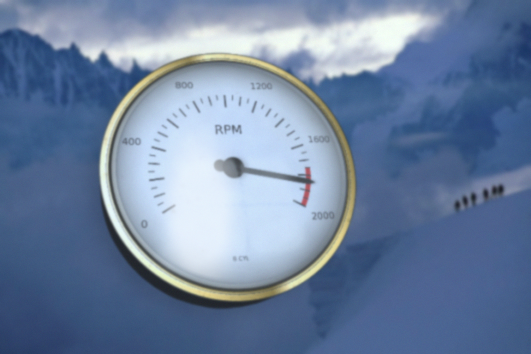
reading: {"value": 1850, "unit": "rpm"}
